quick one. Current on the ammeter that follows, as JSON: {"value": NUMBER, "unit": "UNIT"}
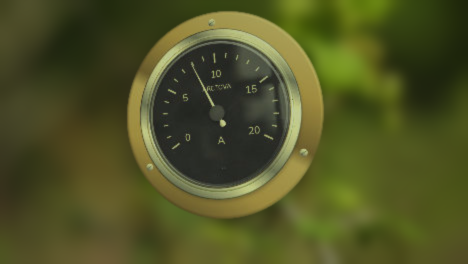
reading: {"value": 8, "unit": "A"}
